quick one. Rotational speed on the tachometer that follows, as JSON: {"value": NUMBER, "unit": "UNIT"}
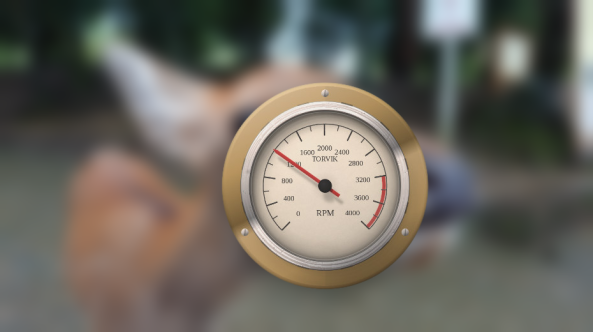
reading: {"value": 1200, "unit": "rpm"}
